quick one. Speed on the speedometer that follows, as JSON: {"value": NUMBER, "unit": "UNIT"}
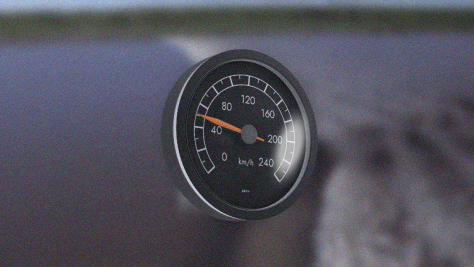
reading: {"value": 50, "unit": "km/h"}
